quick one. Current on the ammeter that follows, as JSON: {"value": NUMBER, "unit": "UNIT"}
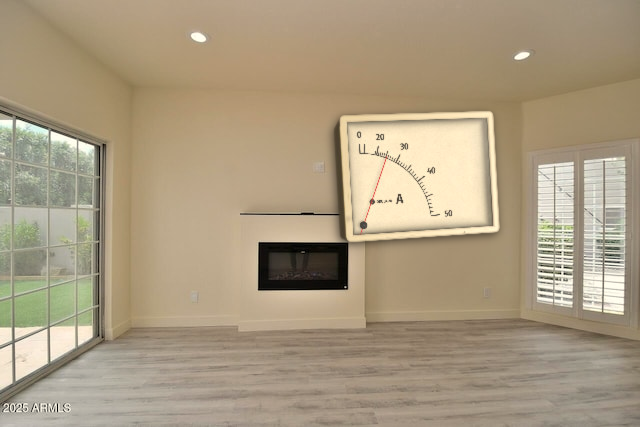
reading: {"value": 25, "unit": "A"}
